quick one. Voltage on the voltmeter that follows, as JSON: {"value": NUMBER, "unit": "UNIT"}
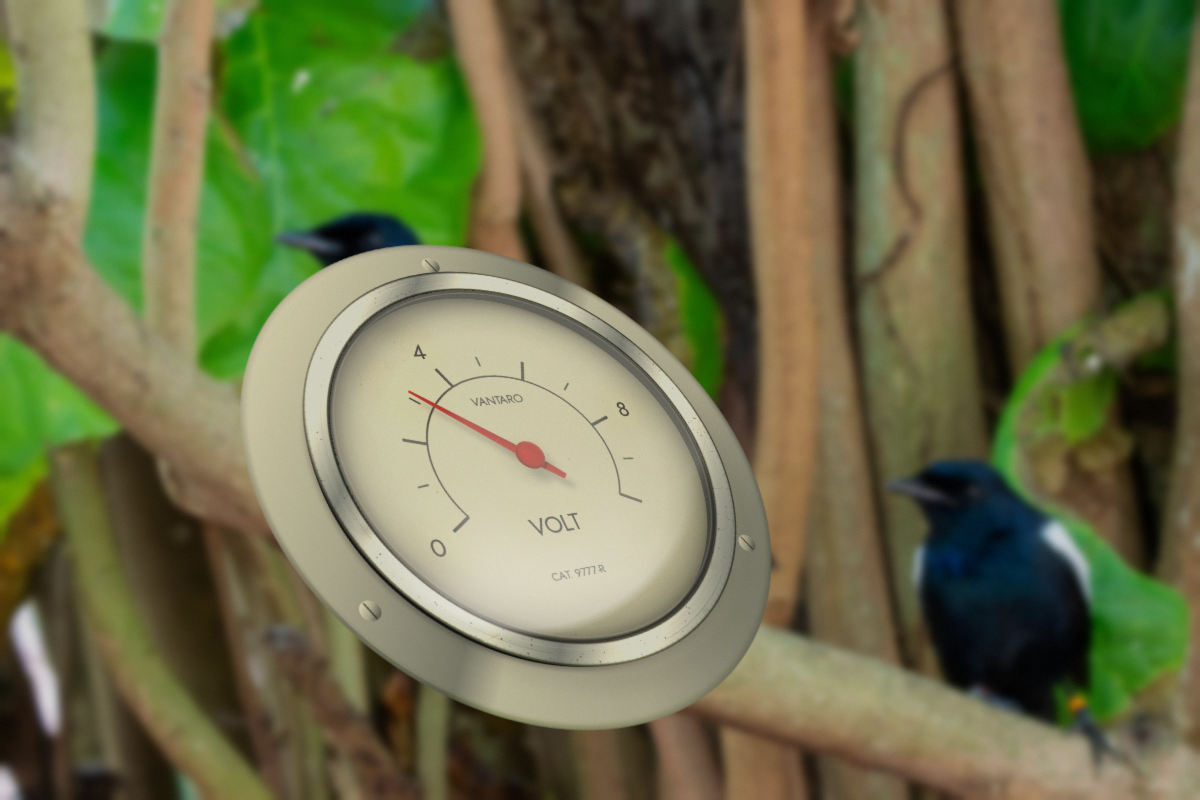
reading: {"value": 3, "unit": "V"}
